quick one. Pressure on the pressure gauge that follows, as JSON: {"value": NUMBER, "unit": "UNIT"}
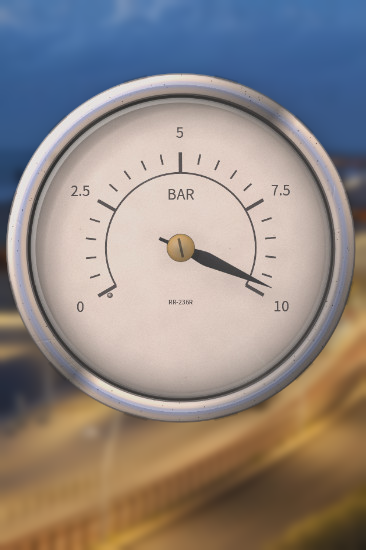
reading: {"value": 9.75, "unit": "bar"}
